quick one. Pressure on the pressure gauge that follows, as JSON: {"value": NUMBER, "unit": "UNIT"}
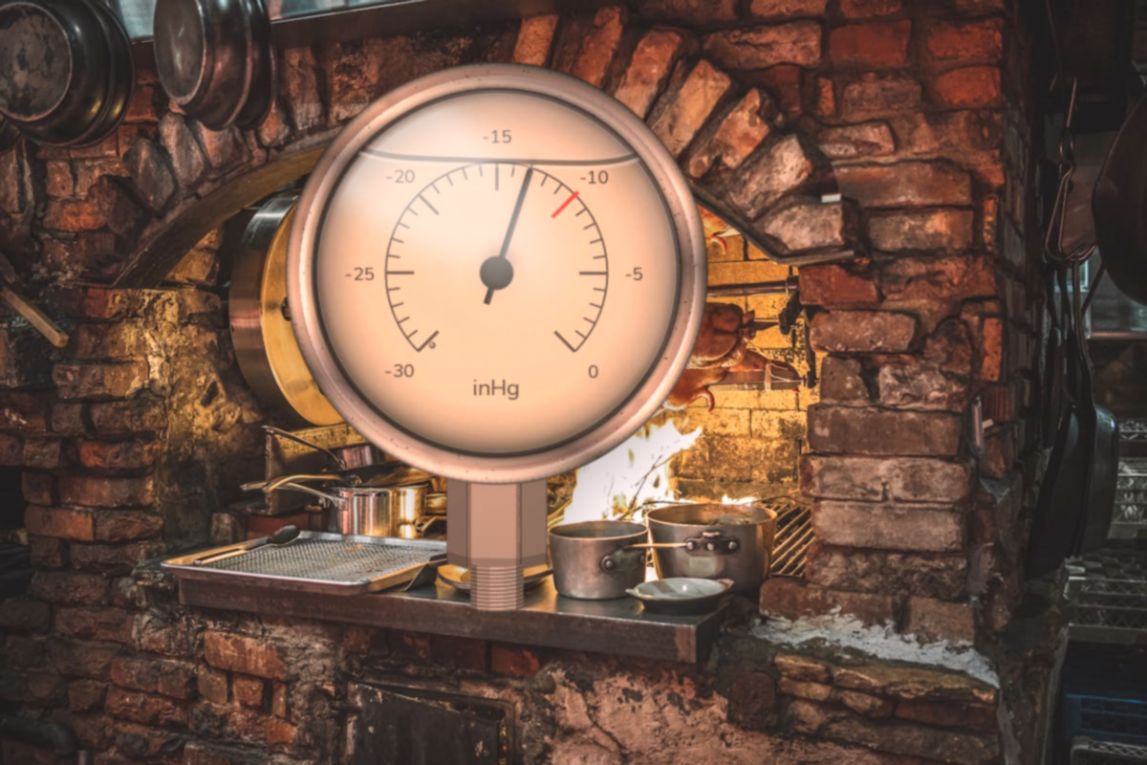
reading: {"value": -13, "unit": "inHg"}
